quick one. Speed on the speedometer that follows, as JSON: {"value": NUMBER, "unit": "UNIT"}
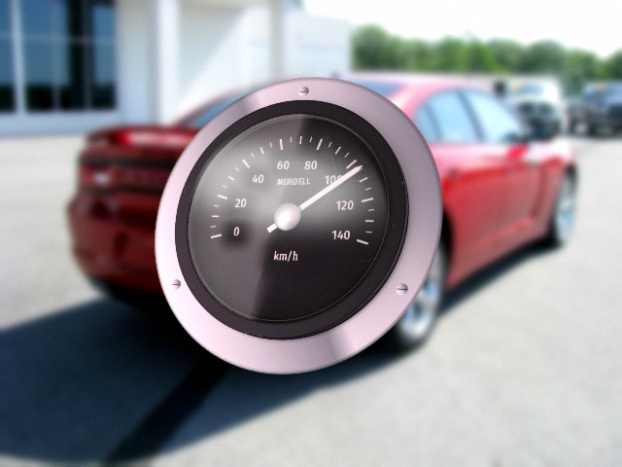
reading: {"value": 105, "unit": "km/h"}
